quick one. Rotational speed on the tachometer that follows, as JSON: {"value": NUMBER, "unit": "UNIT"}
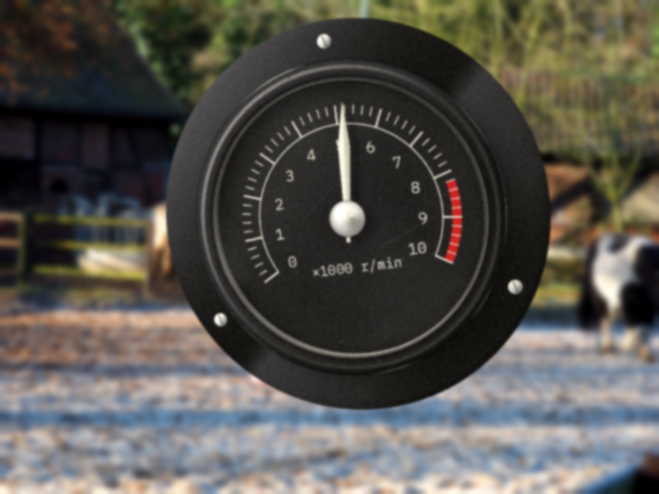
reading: {"value": 5200, "unit": "rpm"}
